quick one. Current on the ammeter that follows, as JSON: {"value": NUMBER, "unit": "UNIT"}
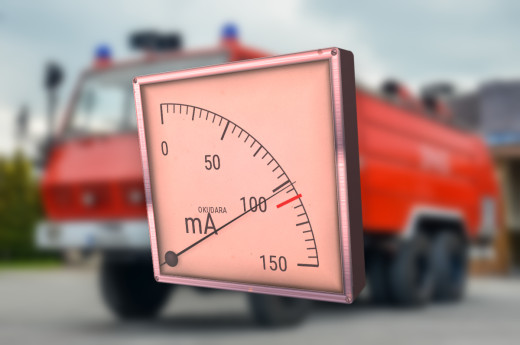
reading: {"value": 102.5, "unit": "mA"}
